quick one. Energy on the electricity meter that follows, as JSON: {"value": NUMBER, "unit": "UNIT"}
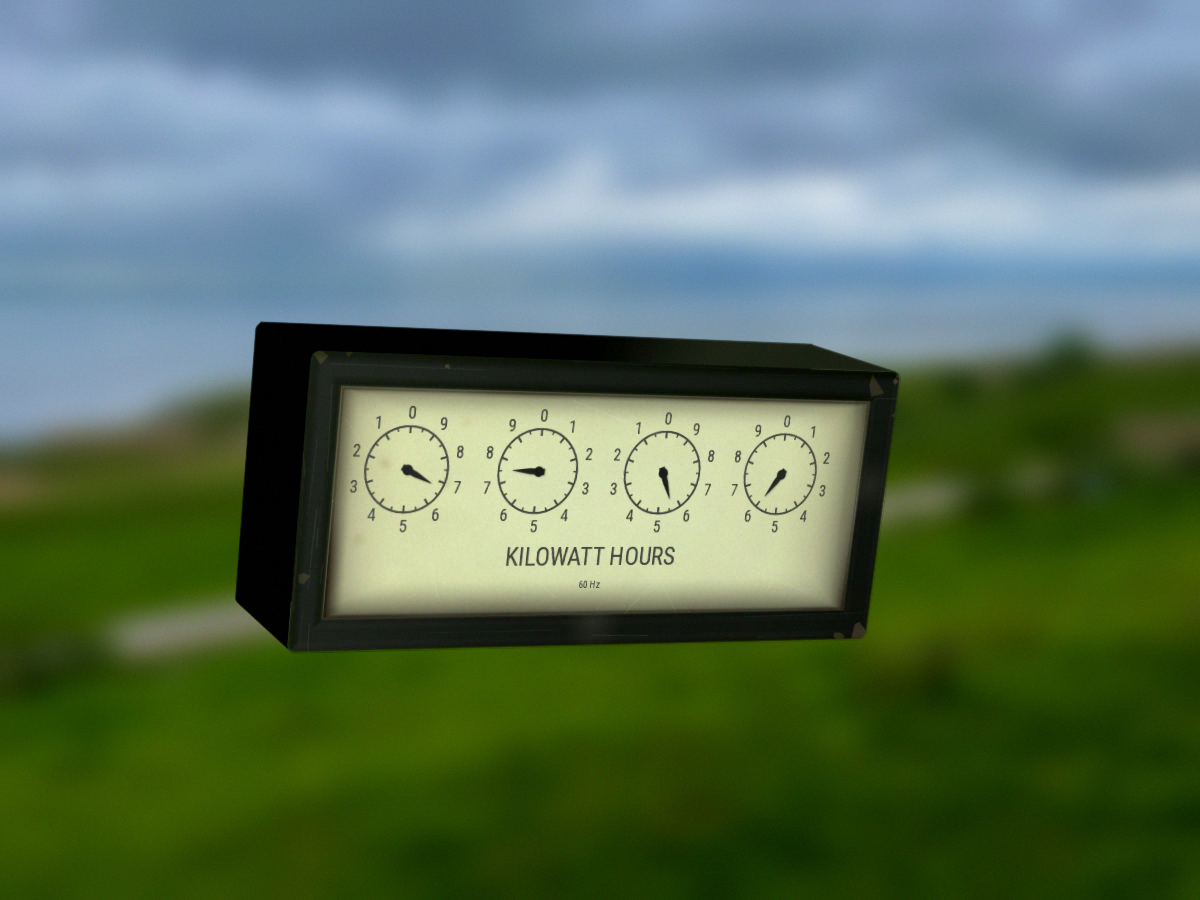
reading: {"value": 6756, "unit": "kWh"}
